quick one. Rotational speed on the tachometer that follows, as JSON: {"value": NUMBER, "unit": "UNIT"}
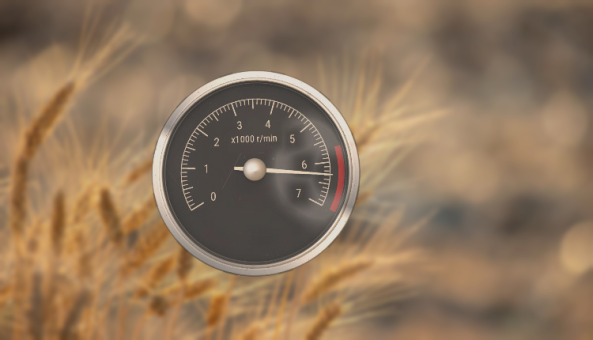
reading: {"value": 6300, "unit": "rpm"}
